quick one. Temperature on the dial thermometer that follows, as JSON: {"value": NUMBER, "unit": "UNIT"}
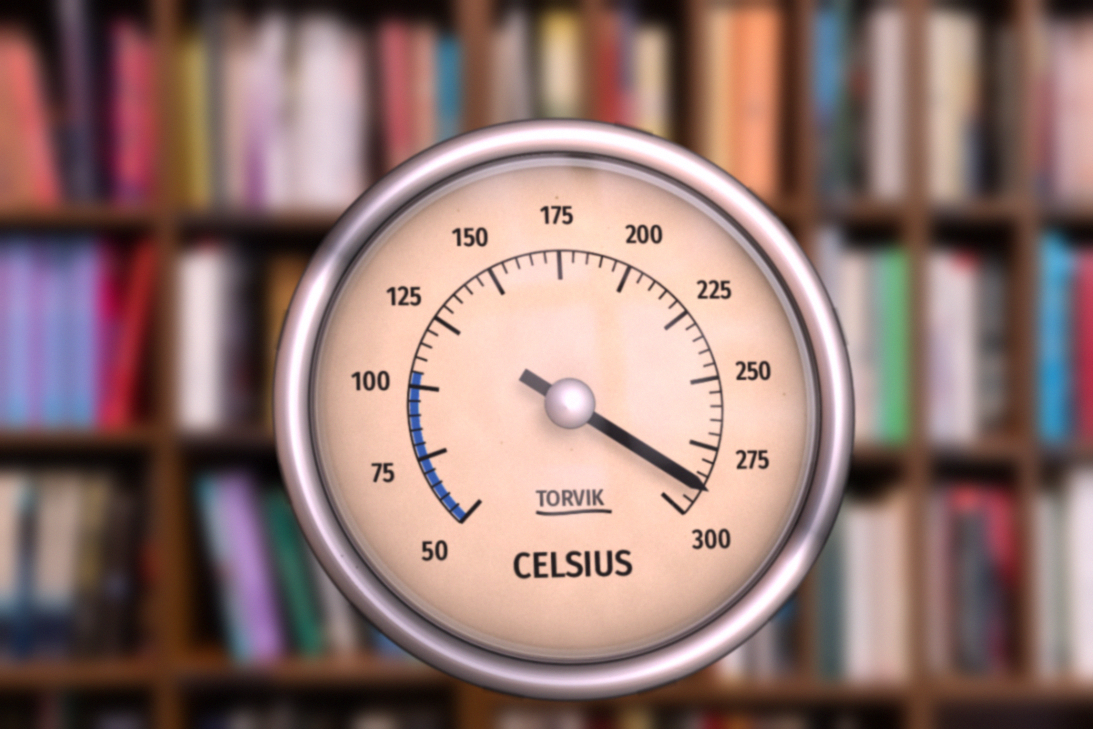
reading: {"value": 290, "unit": "°C"}
